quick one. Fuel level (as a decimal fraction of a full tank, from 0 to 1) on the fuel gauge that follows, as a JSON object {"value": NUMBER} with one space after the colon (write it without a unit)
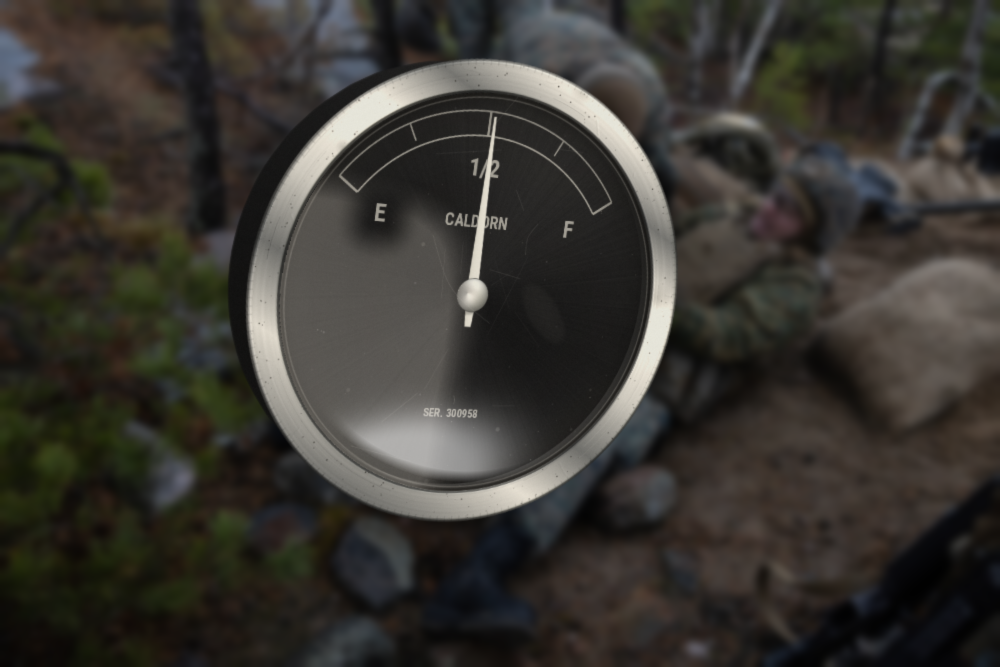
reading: {"value": 0.5}
